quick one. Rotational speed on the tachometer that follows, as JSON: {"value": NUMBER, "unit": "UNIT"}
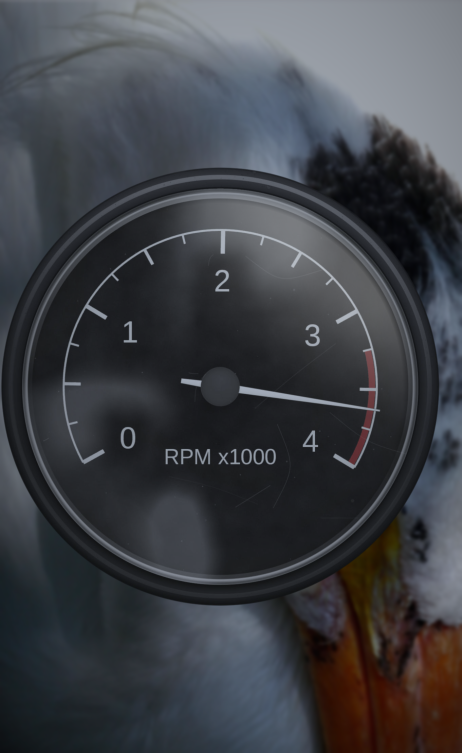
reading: {"value": 3625, "unit": "rpm"}
